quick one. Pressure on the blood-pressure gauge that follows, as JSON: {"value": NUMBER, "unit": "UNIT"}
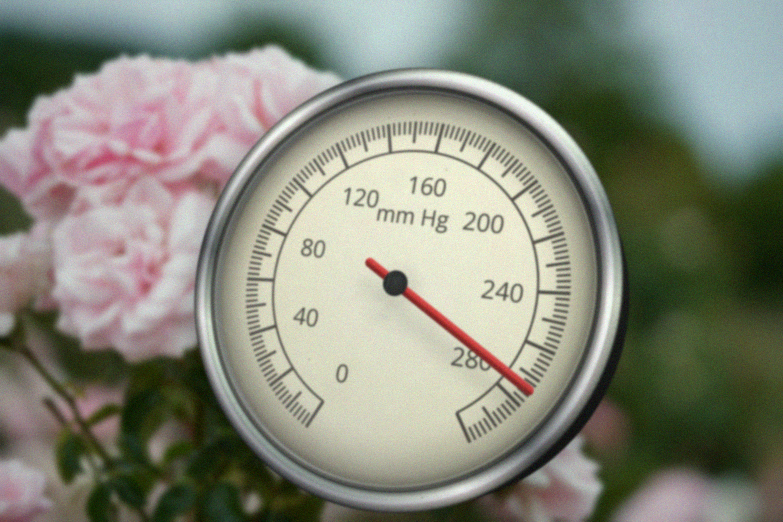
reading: {"value": 274, "unit": "mmHg"}
